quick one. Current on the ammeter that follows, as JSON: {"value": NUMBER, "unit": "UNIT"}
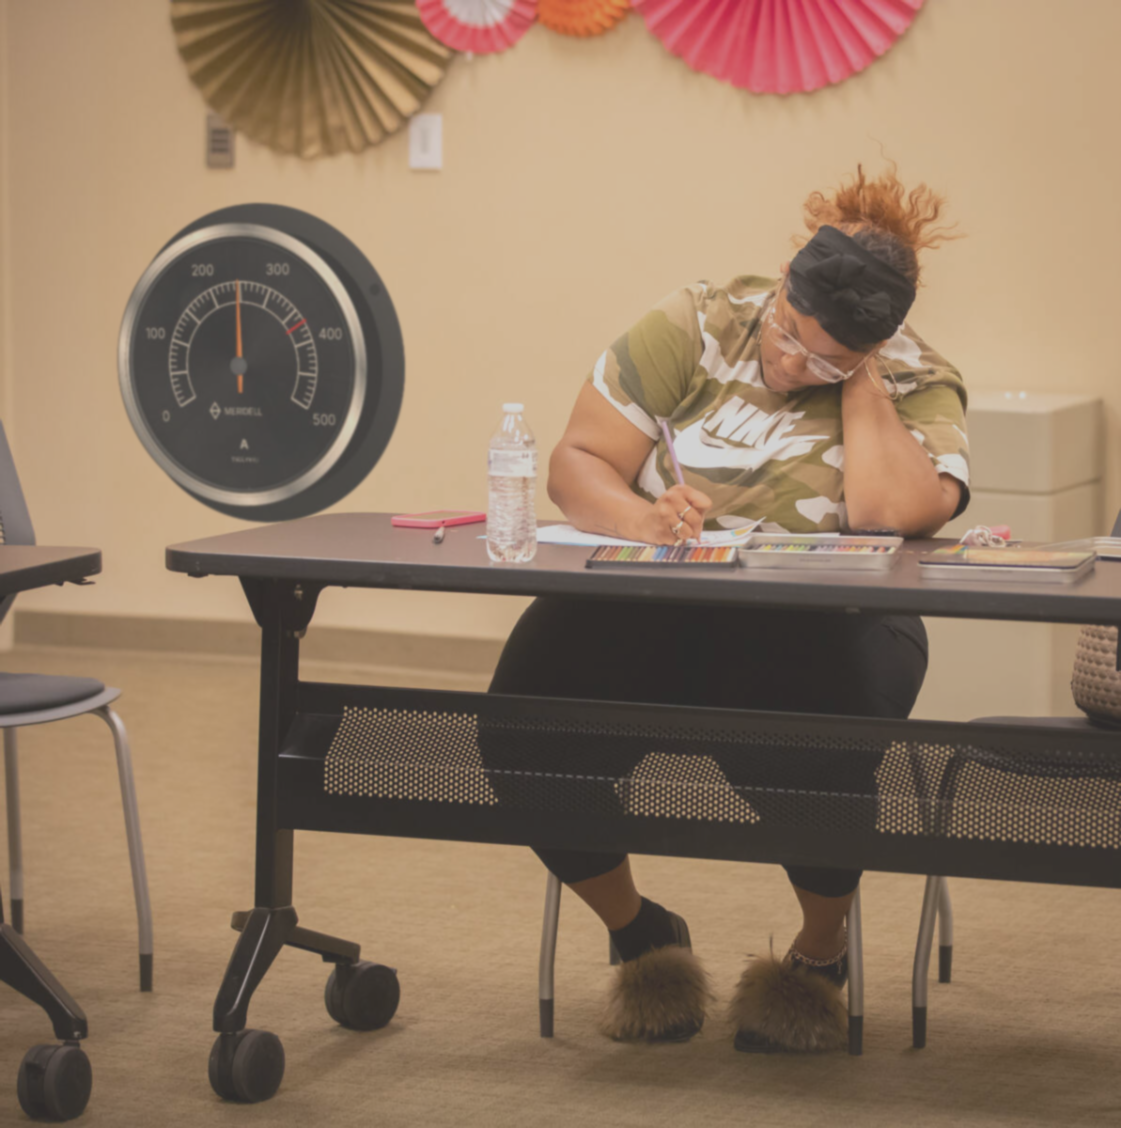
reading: {"value": 250, "unit": "A"}
